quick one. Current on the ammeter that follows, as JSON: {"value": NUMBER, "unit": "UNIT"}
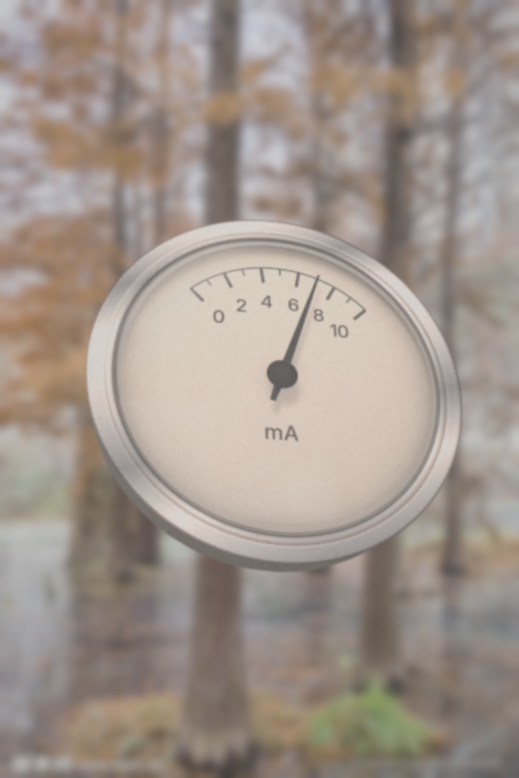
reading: {"value": 7, "unit": "mA"}
